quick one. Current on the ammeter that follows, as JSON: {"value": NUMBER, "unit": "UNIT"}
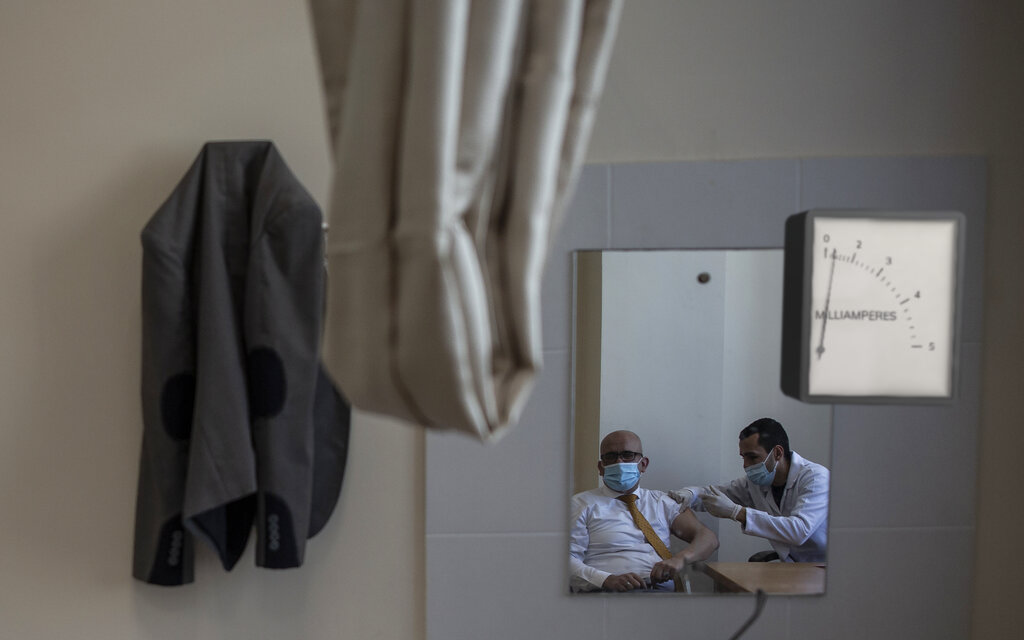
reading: {"value": 1, "unit": "mA"}
